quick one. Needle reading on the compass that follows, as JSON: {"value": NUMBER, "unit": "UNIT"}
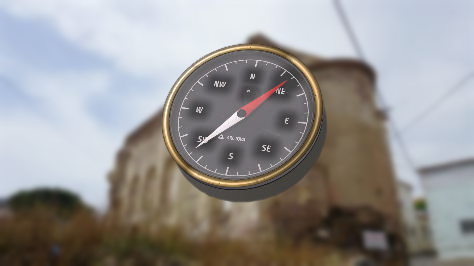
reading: {"value": 40, "unit": "°"}
